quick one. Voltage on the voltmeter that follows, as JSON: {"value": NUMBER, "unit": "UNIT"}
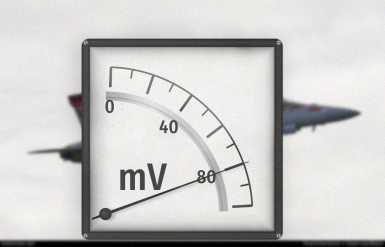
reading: {"value": 80, "unit": "mV"}
